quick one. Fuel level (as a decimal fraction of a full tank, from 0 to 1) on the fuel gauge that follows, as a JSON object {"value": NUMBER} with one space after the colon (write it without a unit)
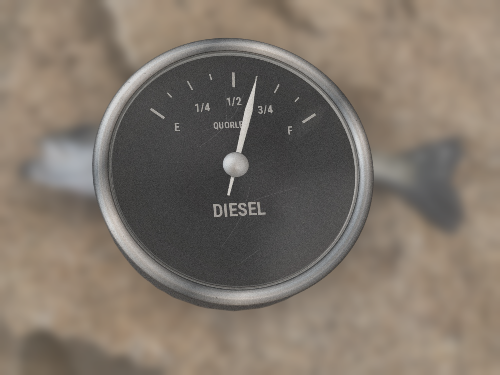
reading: {"value": 0.625}
